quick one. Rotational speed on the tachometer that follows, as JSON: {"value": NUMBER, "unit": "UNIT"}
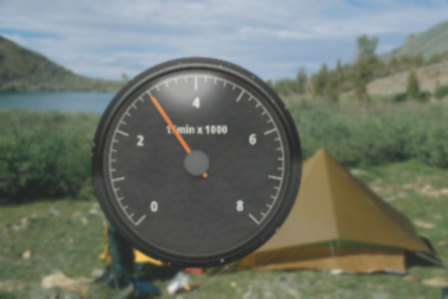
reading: {"value": 3000, "unit": "rpm"}
